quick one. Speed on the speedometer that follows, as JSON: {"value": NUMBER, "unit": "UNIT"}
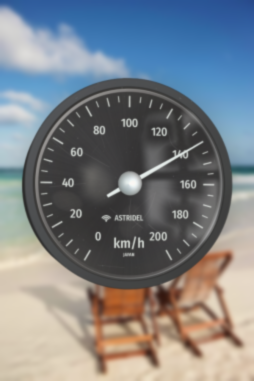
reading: {"value": 140, "unit": "km/h"}
